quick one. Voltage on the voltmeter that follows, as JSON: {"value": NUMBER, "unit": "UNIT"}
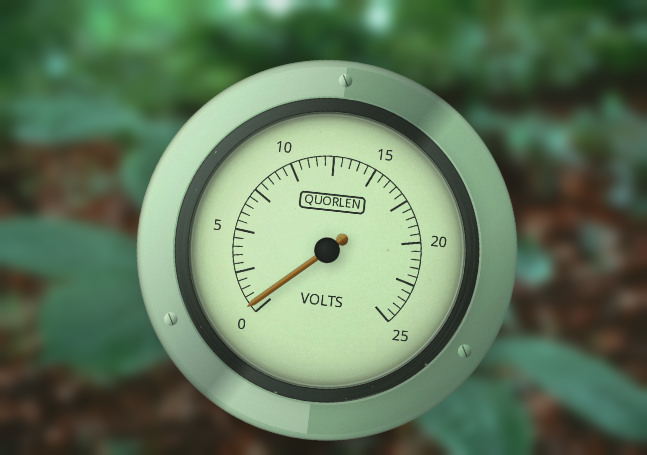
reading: {"value": 0.5, "unit": "V"}
